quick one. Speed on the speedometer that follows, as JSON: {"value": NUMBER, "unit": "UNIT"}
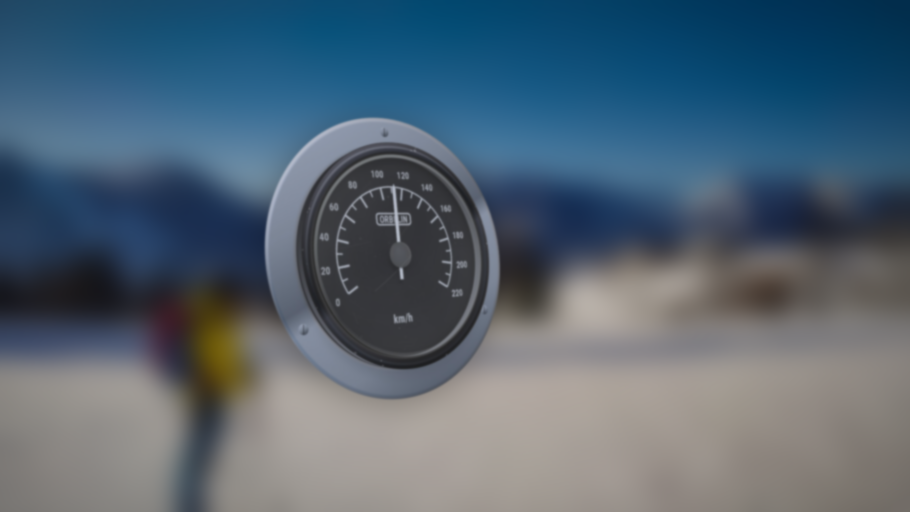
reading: {"value": 110, "unit": "km/h"}
